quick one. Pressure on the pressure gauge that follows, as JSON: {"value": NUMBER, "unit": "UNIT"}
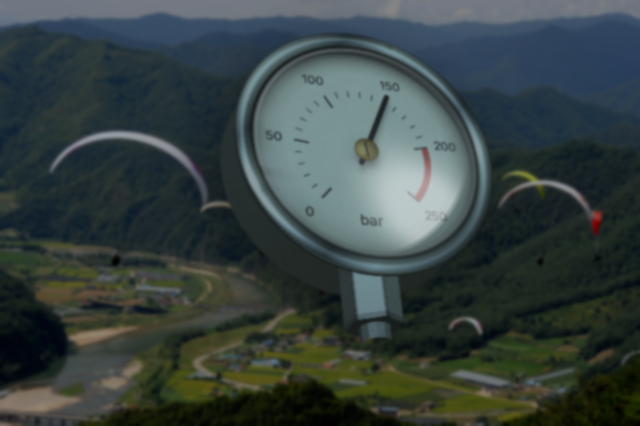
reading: {"value": 150, "unit": "bar"}
